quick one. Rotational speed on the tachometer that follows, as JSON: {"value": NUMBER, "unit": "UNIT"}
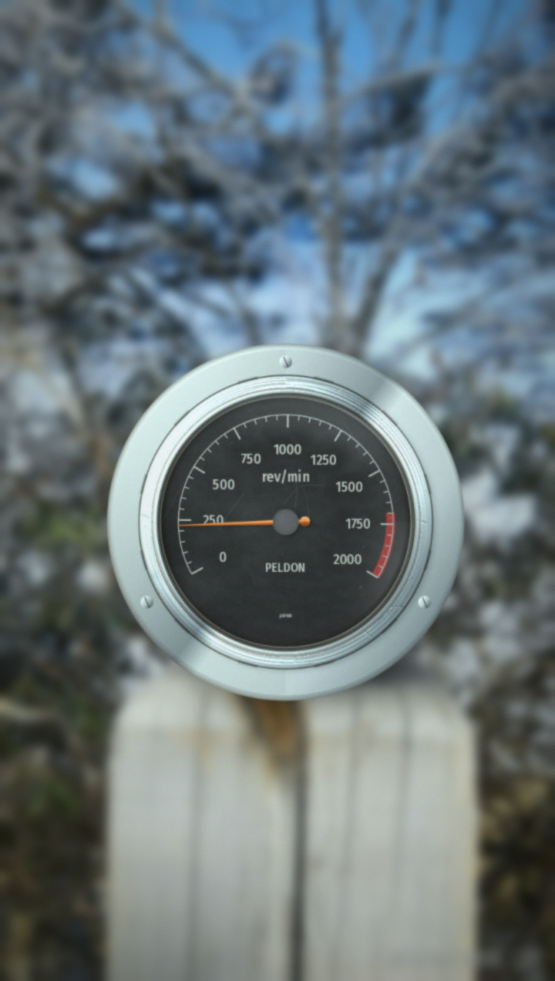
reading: {"value": 225, "unit": "rpm"}
